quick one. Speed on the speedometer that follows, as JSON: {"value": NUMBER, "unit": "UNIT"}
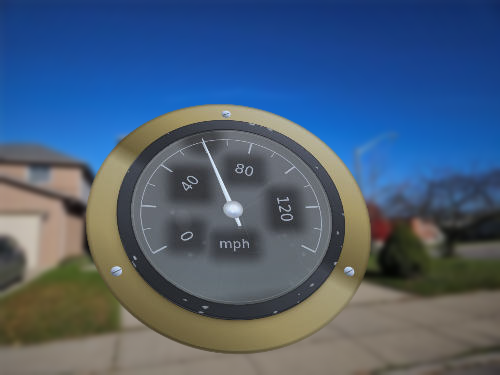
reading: {"value": 60, "unit": "mph"}
